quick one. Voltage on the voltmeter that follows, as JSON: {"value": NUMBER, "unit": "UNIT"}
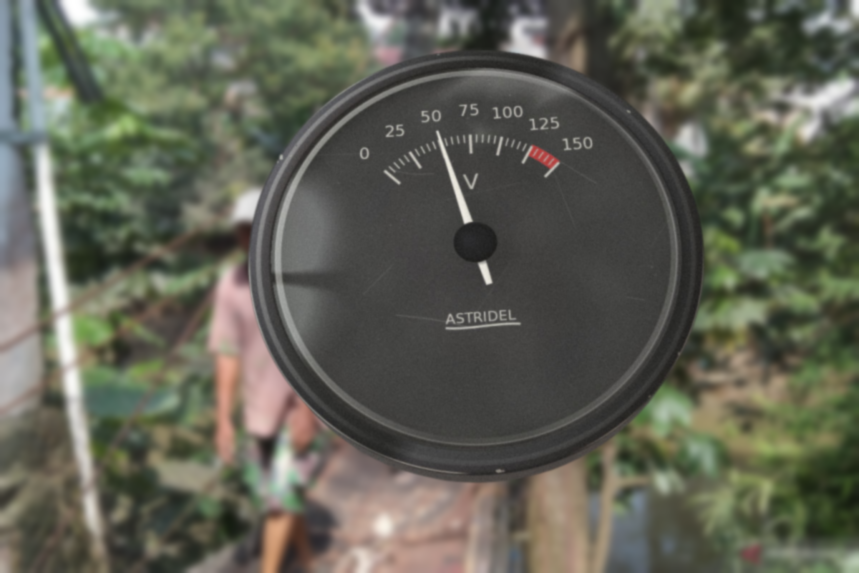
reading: {"value": 50, "unit": "V"}
